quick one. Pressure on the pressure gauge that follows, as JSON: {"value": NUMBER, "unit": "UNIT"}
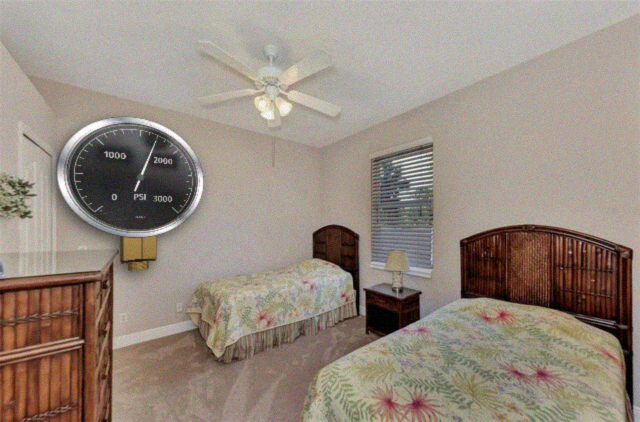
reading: {"value": 1700, "unit": "psi"}
